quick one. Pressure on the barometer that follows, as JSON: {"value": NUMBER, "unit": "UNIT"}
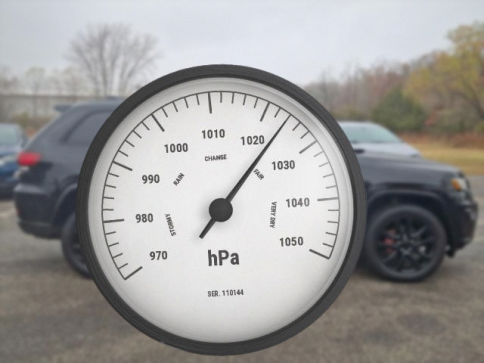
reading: {"value": 1024, "unit": "hPa"}
